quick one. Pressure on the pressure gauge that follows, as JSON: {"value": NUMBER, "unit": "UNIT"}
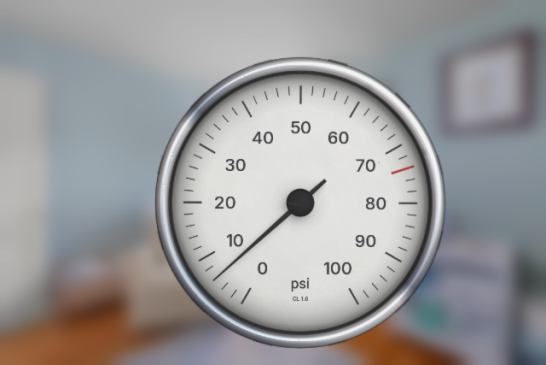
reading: {"value": 6, "unit": "psi"}
